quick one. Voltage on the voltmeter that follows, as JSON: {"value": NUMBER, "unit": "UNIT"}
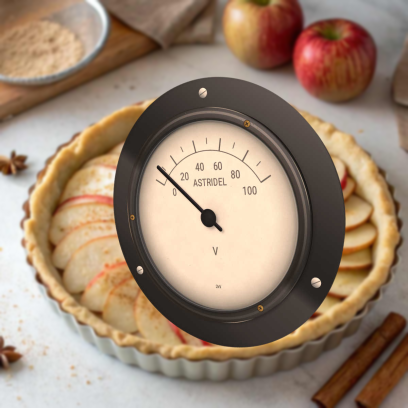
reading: {"value": 10, "unit": "V"}
